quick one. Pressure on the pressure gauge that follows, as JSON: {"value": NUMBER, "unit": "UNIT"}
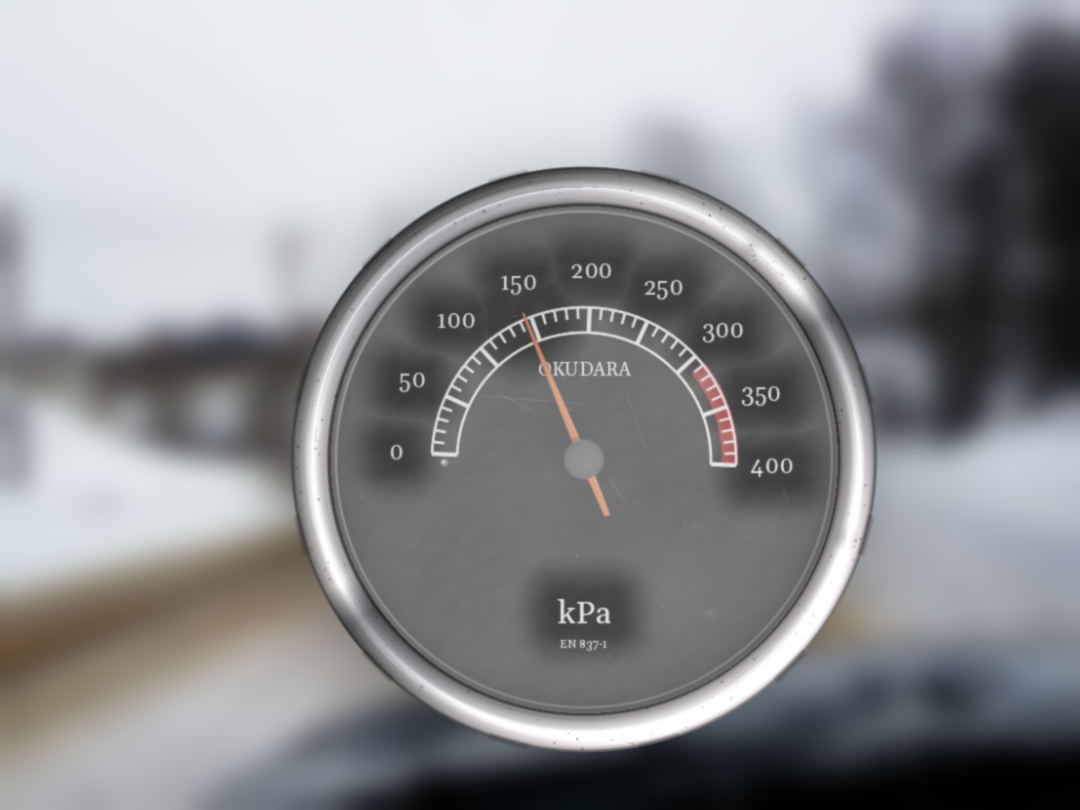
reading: {"value": 145, "unit": "kPa"}
